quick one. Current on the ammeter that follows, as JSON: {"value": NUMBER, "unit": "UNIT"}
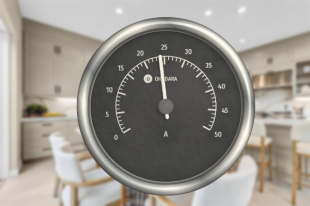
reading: {"value": 24, "unit": "A"}
